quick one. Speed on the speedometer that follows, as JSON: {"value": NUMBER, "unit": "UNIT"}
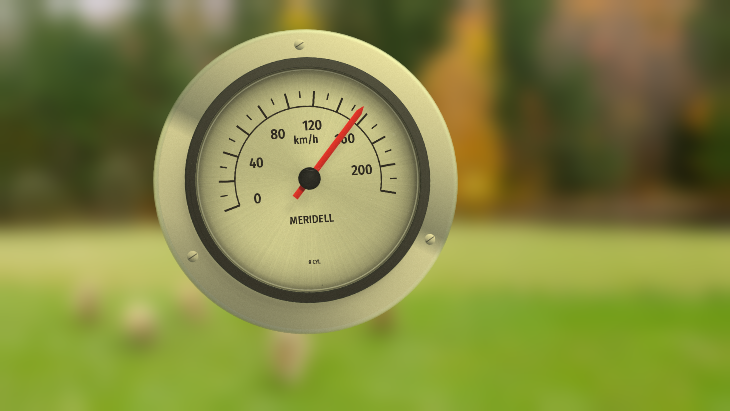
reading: {"value": 155, "unit": "km/h"}
